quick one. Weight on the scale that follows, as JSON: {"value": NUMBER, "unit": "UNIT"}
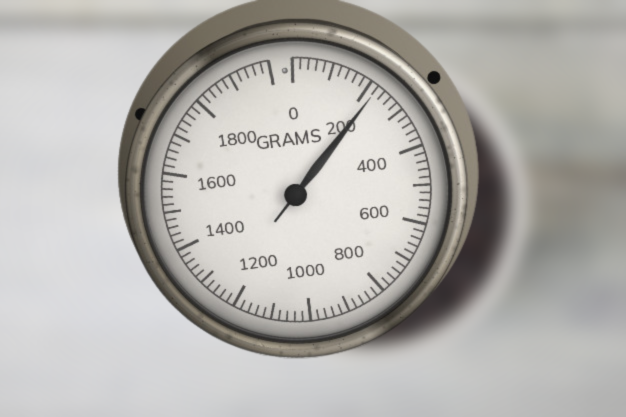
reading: {"value": 220, "unit": "g"}
